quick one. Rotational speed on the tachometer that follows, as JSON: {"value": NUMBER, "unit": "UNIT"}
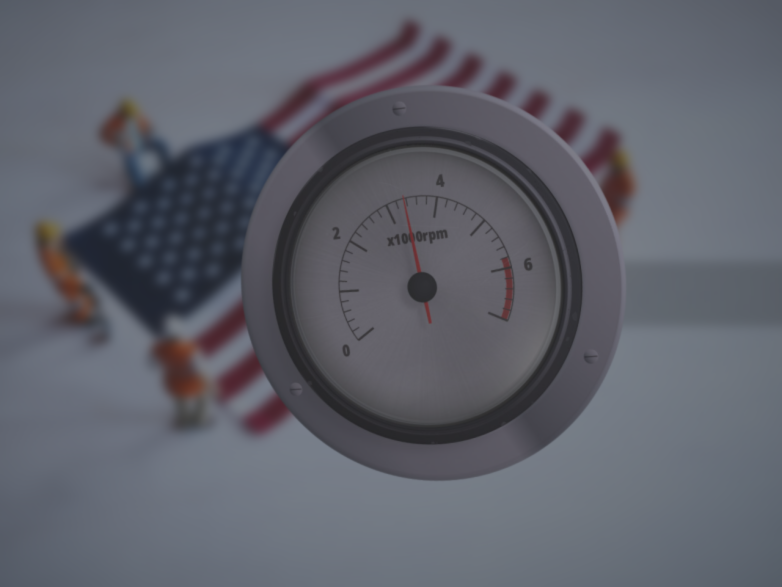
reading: {"value": 3400, "unit": "rpm"}
